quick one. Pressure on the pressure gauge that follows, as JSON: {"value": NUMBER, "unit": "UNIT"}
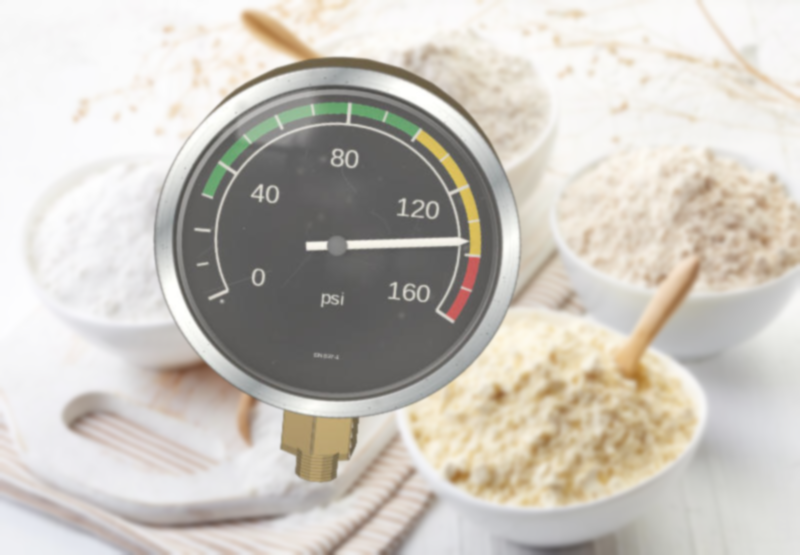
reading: {"value": 135, "unit": "psi"}
